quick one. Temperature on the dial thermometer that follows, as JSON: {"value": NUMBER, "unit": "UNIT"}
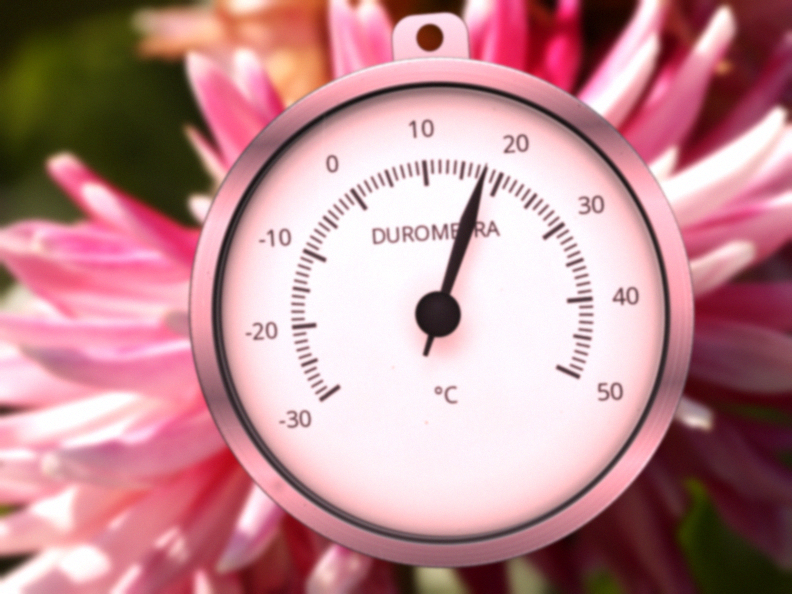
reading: {"value": 18, "unit": "°C"}
